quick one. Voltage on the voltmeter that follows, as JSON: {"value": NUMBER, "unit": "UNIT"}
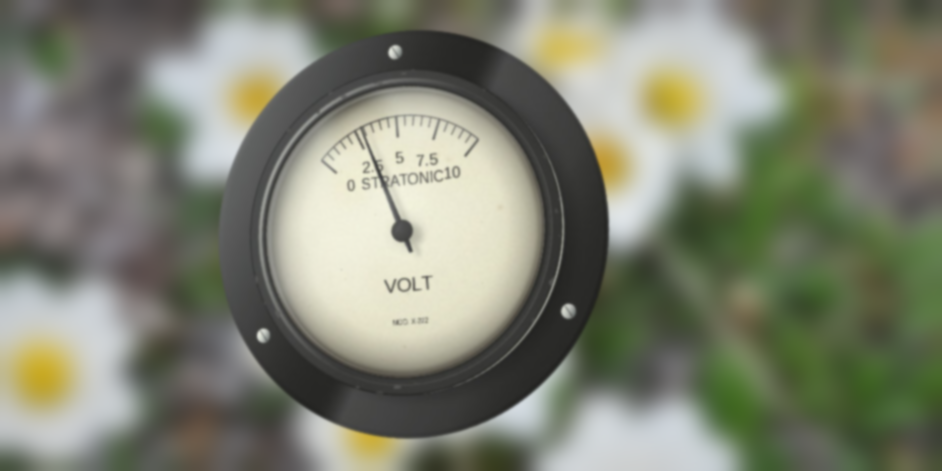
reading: {"value": 3, "unit": "V"}
